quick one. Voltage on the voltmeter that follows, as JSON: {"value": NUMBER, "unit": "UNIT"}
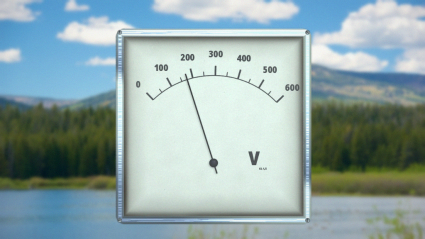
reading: {"value": 175, "unit": "V"}
